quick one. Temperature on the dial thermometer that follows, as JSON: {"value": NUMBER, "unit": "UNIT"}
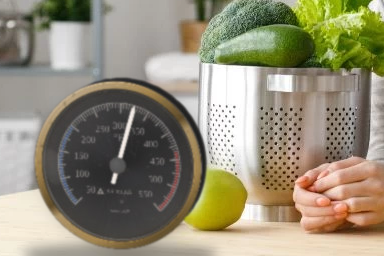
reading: {"value": 325, "unit": "°F"}
